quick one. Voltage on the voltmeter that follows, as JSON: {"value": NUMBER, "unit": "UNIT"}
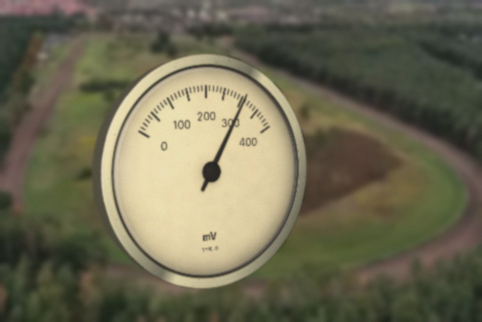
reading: {"value": 300, "unit": "mV"}
